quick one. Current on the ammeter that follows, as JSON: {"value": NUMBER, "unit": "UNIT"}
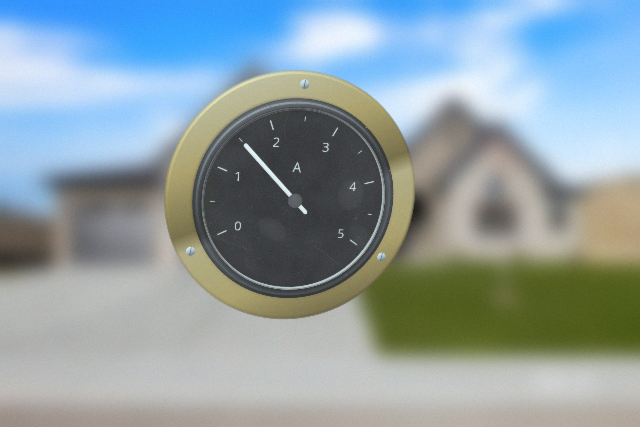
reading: {"value": 1.5, "unit": "A"}
